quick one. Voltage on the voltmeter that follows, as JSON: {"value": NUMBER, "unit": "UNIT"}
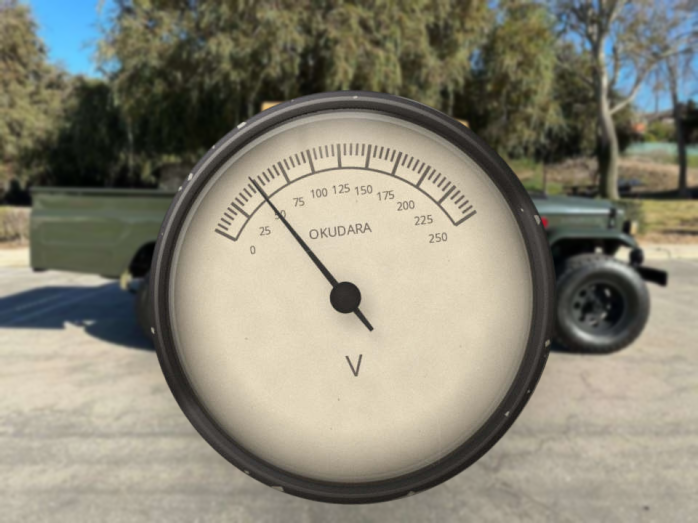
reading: {"value": 50, "unit": "V"}
